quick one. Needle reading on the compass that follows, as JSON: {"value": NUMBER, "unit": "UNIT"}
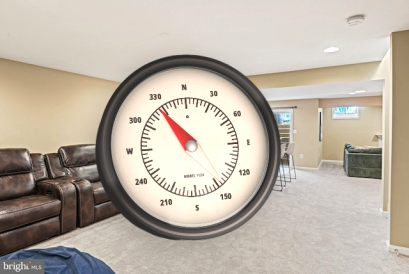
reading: {"value": 325, "unit": "°"}
